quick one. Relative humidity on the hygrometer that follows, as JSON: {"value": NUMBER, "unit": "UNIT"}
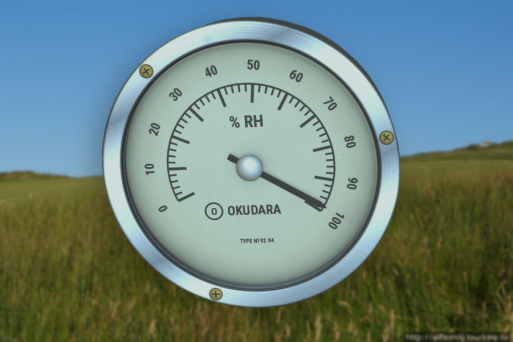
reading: {"value": 98, "unit": "%"}
